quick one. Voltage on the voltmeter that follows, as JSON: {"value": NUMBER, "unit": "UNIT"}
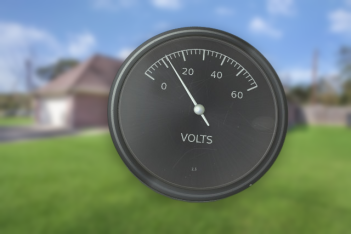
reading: {"value": 12, "unit": "V"}
